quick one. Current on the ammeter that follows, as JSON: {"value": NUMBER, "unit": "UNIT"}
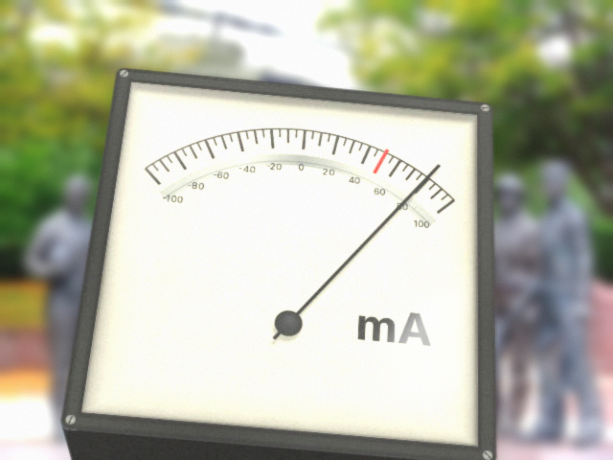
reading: {"value": 80, "unit": "mA"}
